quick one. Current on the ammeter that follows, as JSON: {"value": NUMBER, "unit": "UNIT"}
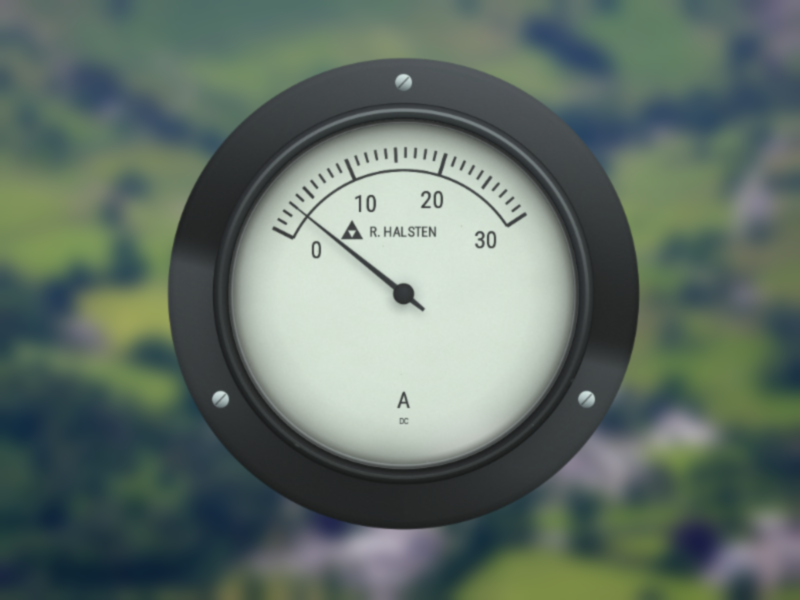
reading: {"value": 3, "unit": "A"}
